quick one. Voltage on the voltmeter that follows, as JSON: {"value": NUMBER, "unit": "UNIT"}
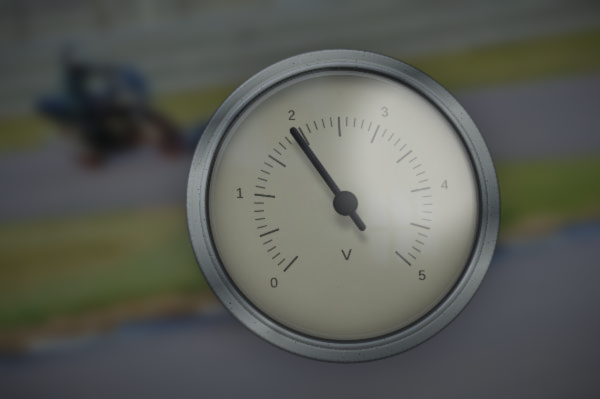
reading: {"value": 1.9, "unit": "V"}
